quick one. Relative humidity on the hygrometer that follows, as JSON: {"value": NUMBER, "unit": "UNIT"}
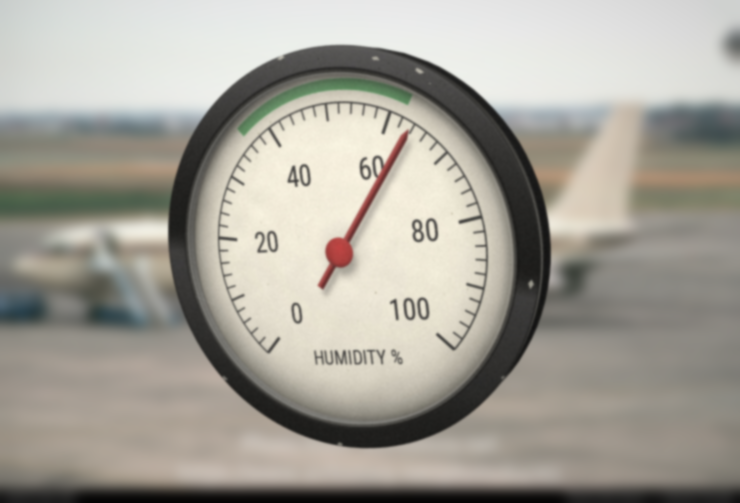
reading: {"value": 64, "unit": "%"}
